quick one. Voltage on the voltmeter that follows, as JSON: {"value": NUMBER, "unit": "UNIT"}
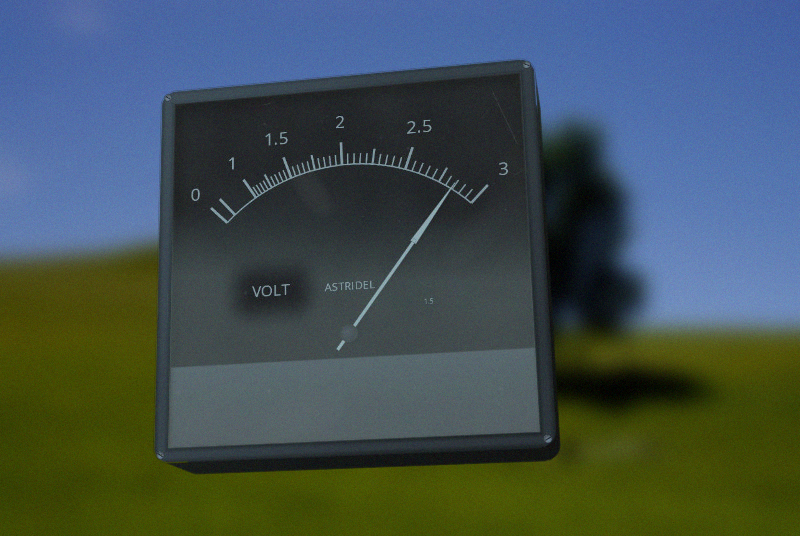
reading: {"value": 2.85, "unit": "V"}
